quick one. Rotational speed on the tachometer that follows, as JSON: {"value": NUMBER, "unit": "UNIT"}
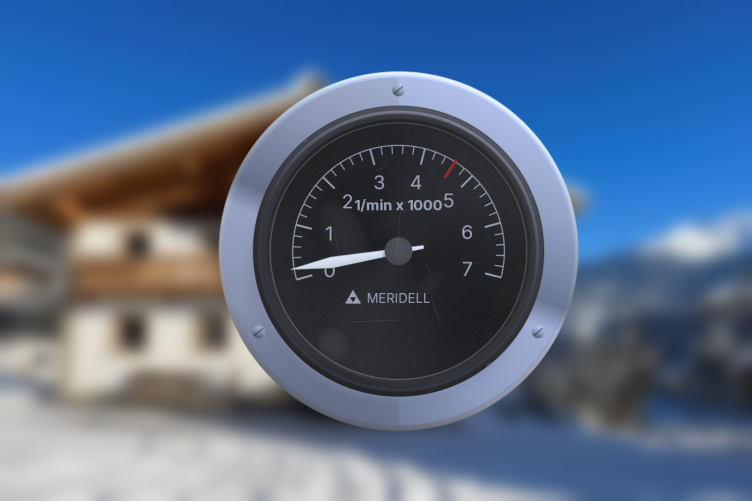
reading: {"value": 200, "unit": "rpm"}
